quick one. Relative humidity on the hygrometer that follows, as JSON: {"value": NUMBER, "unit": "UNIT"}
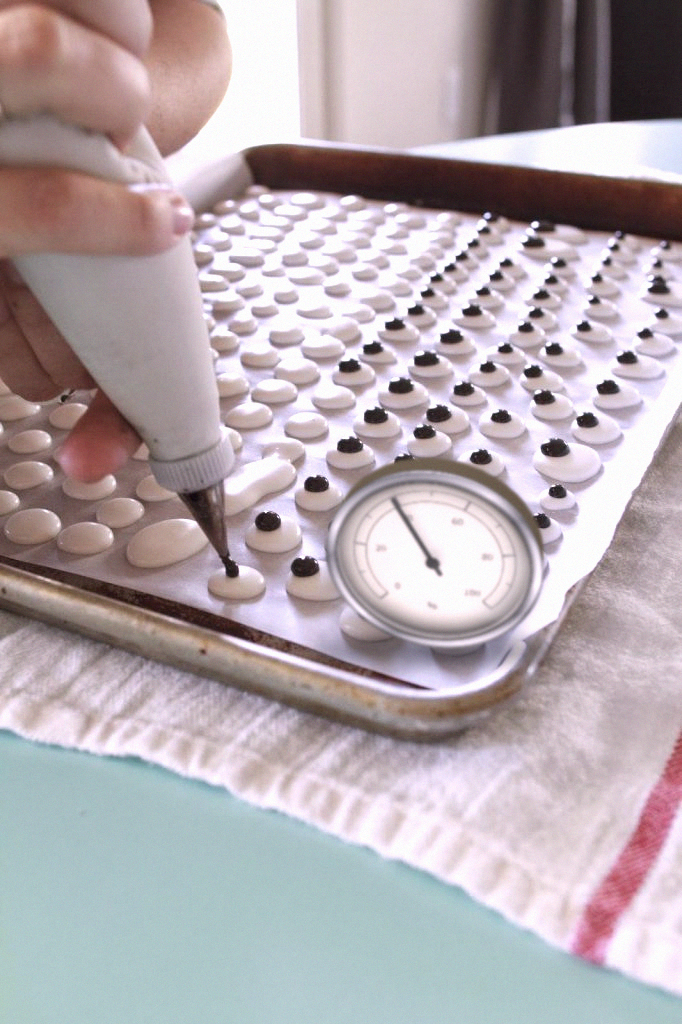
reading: {"value": 40, "unit": "%"}
